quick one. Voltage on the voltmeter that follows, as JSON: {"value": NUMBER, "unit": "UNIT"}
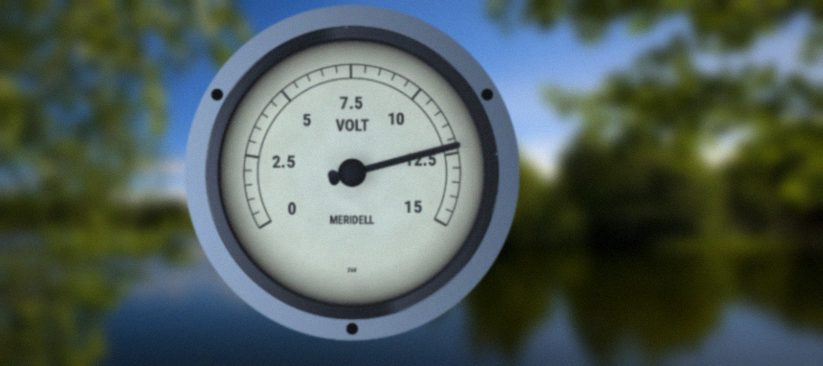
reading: {"value": 12.25, "unit": "V"}
